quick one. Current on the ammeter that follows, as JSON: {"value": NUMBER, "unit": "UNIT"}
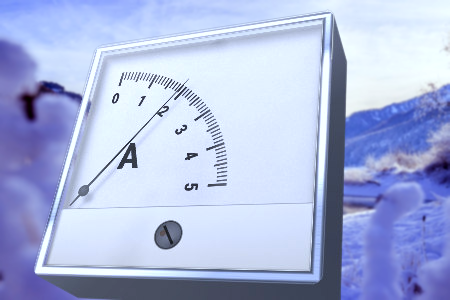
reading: {"value": 2, "unit": "A"}
